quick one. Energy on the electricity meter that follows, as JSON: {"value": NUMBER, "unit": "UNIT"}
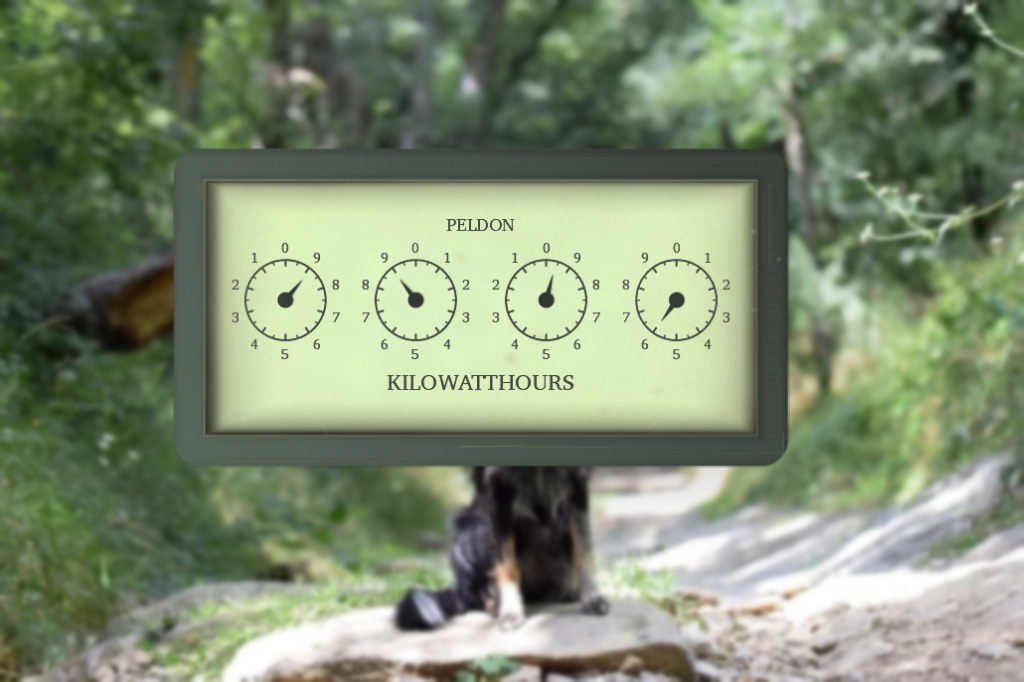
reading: {"value": 8896, "unit": "kWh"}
